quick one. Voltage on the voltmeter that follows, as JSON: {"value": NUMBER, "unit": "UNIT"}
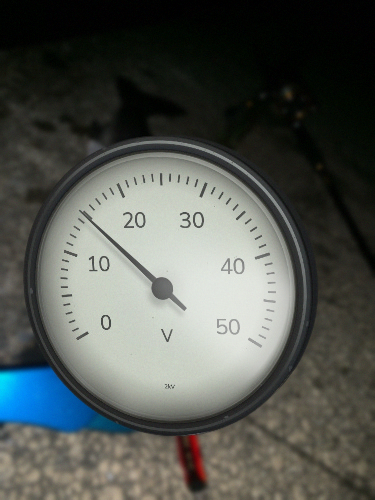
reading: {"value": 15, "unit": "V"}
